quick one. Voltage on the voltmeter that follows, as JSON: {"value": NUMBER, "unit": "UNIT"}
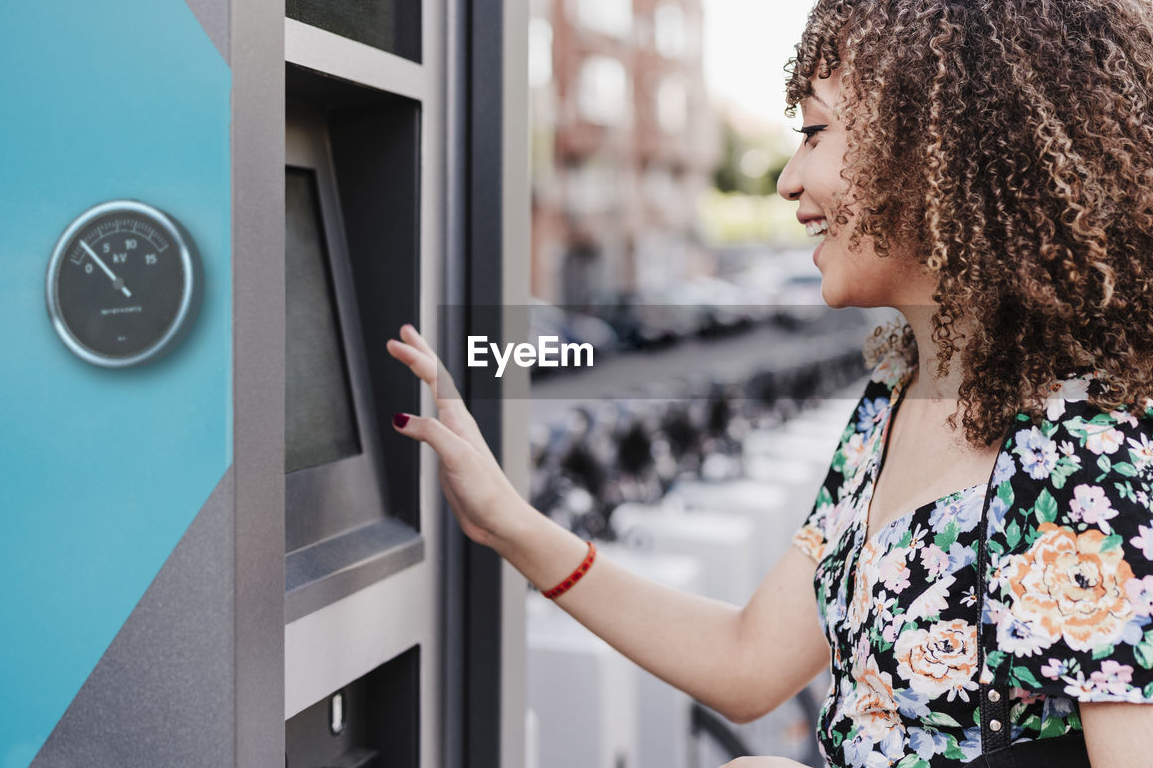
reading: {"value": 2.5, "unit": "kV"}
